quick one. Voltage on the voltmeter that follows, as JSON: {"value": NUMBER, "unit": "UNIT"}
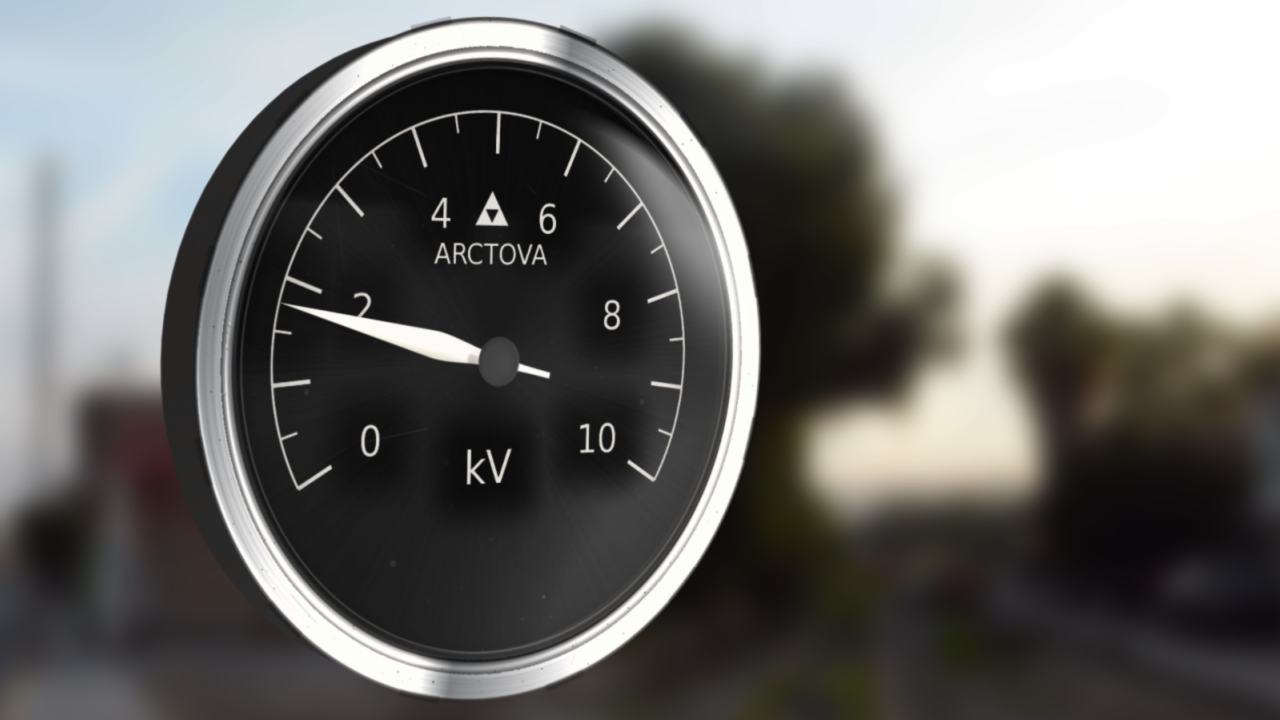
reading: {"value": 1.75, "unit": "kV"}
